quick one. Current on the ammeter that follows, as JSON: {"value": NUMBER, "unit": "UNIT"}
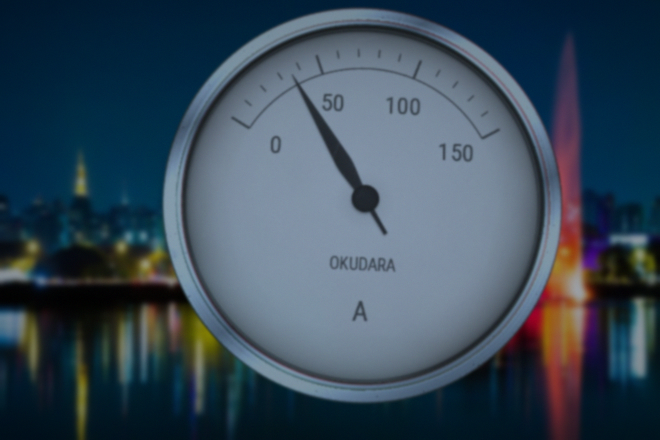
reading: {"value": 35, "unit": "A"}
